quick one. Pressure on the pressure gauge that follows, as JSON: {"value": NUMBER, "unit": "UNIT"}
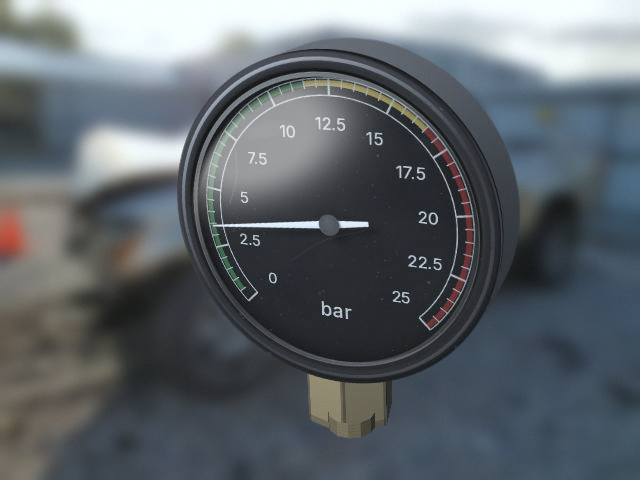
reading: {"value": 3.5, "unit": "bar"}
